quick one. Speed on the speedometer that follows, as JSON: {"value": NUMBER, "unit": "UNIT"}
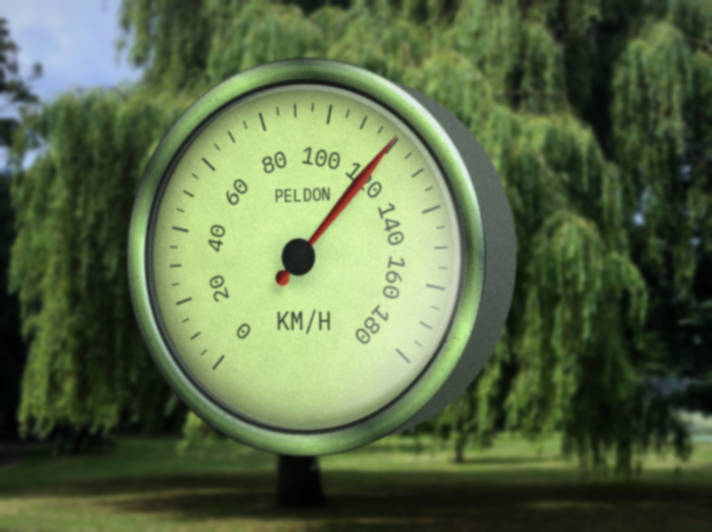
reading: {"value": 120, "unit": "km/h"}
